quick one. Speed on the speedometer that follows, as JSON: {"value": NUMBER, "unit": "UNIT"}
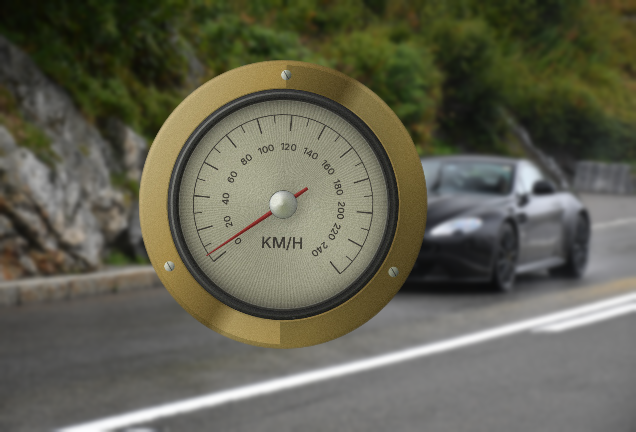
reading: {"value": 5, "unit": "km/h"}
